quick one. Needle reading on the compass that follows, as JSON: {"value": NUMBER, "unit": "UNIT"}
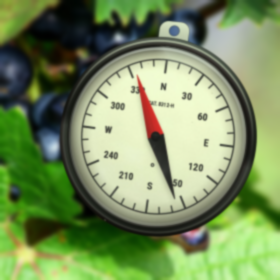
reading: {"value": 335, "unit": "°"}
